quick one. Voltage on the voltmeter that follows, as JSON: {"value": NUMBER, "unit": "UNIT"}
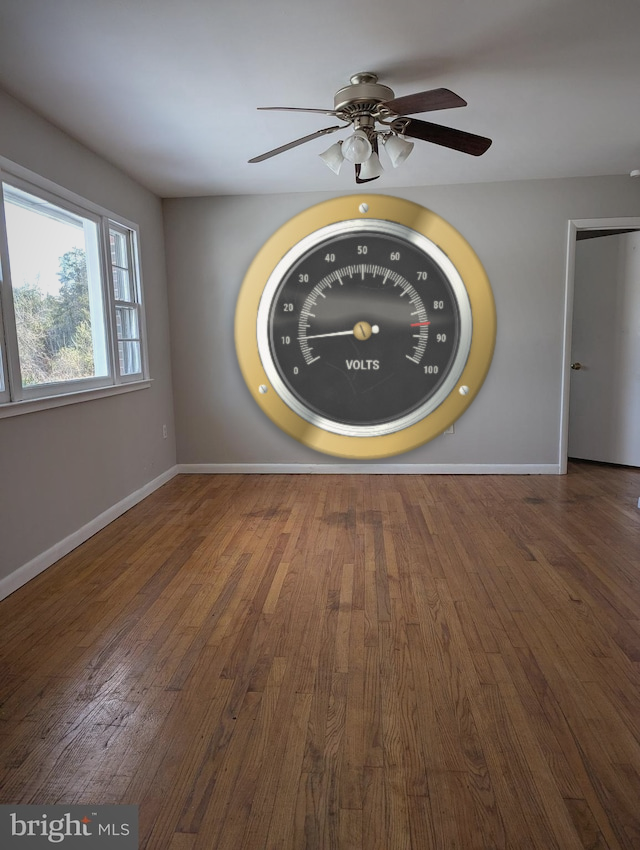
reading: {"value": 10, "unit": "V"}
